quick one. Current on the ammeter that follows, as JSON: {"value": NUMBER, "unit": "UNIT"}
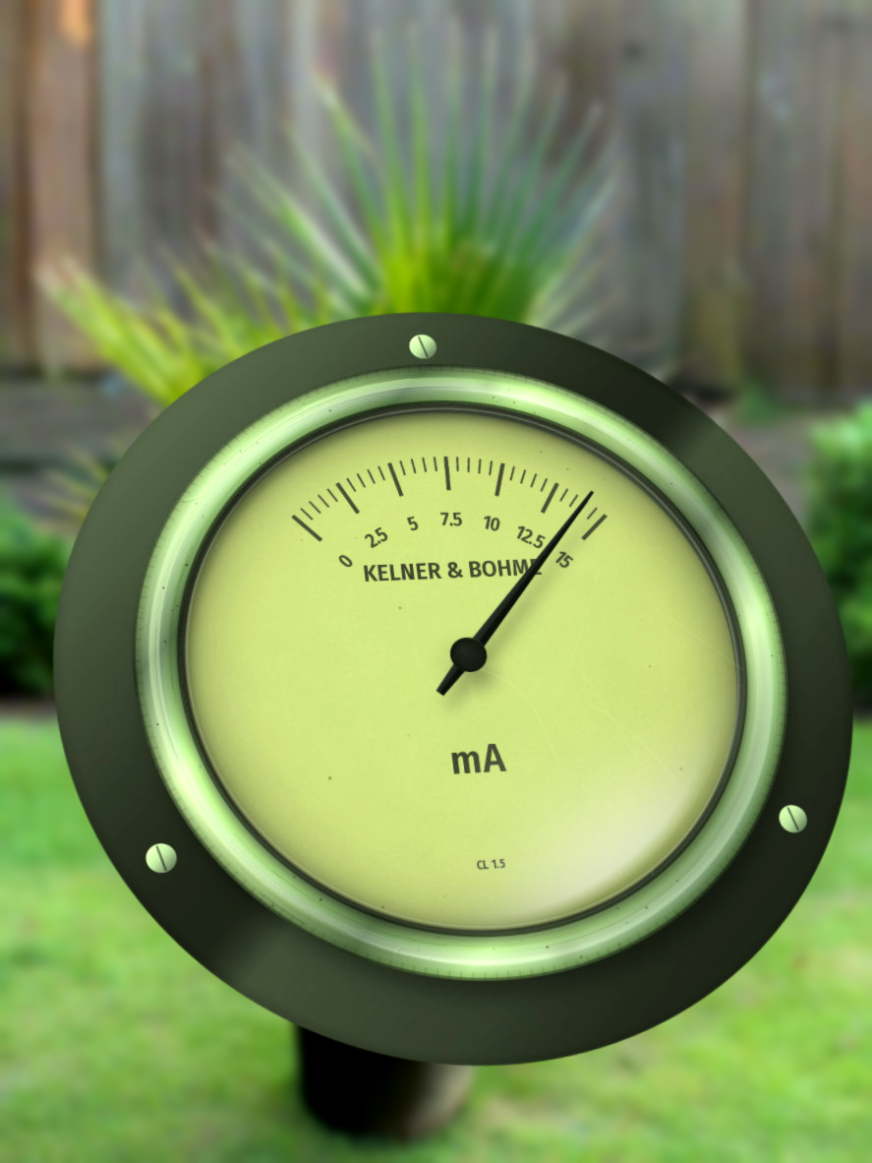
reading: {"value": 14, "unit": "mA"}
